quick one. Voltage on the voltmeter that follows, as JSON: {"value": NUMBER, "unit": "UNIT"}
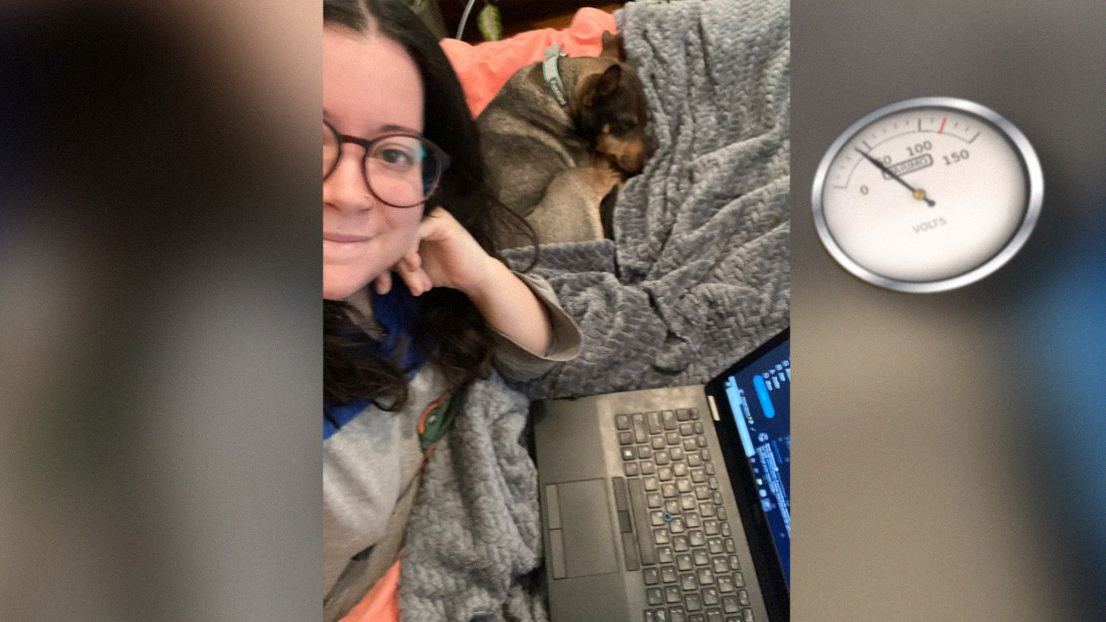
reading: {"value": 40, "unit": "V"}
